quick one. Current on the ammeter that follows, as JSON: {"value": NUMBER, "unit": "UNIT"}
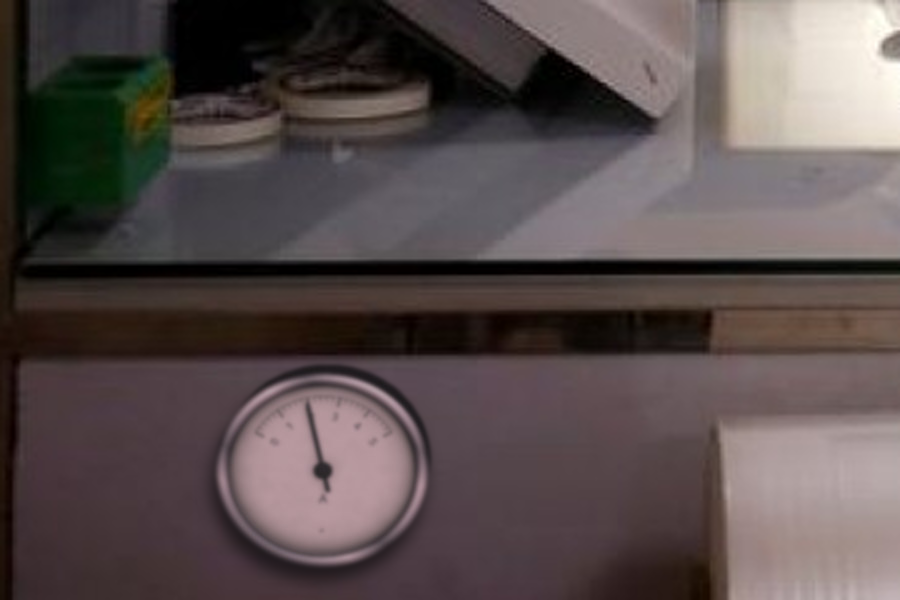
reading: {"value": 2, "unit": "A"}
